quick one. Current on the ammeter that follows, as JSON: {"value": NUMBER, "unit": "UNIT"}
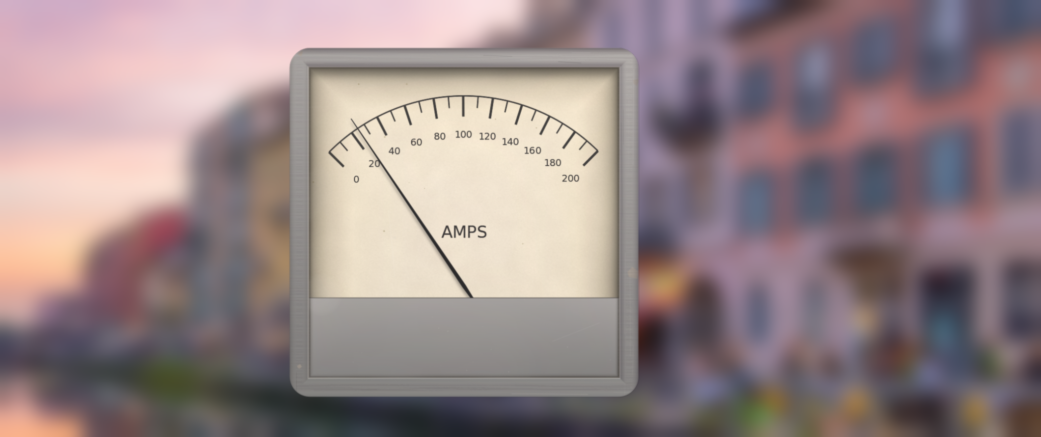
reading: {"value": 25, "unit": "A"}
